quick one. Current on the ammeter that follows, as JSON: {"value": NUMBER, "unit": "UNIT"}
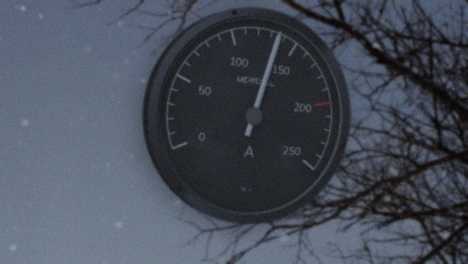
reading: {"value": 135, "unit": "A"}
